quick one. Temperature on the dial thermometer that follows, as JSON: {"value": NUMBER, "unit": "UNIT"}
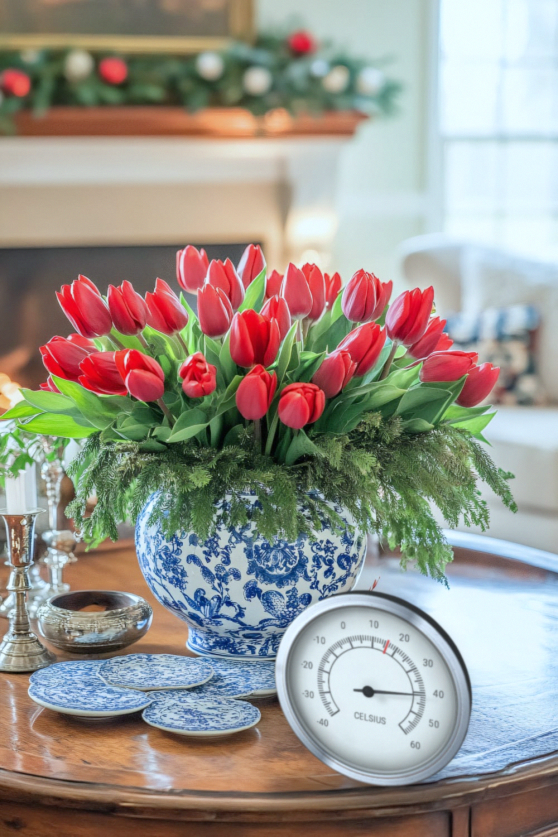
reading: {"value": 40, "unit": "°C"}
